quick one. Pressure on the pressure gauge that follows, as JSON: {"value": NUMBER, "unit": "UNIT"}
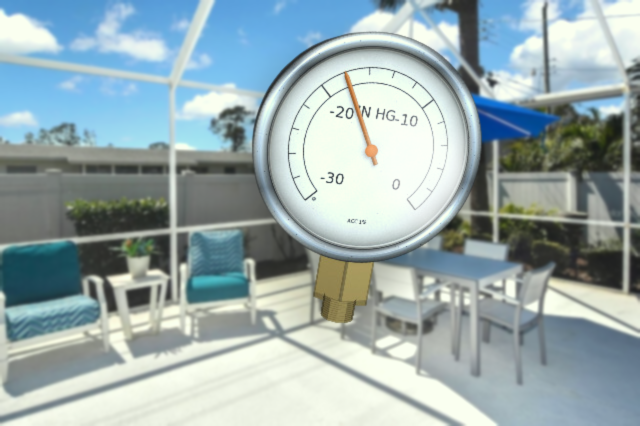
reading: {"value": -18, "unit": "inHg"}
